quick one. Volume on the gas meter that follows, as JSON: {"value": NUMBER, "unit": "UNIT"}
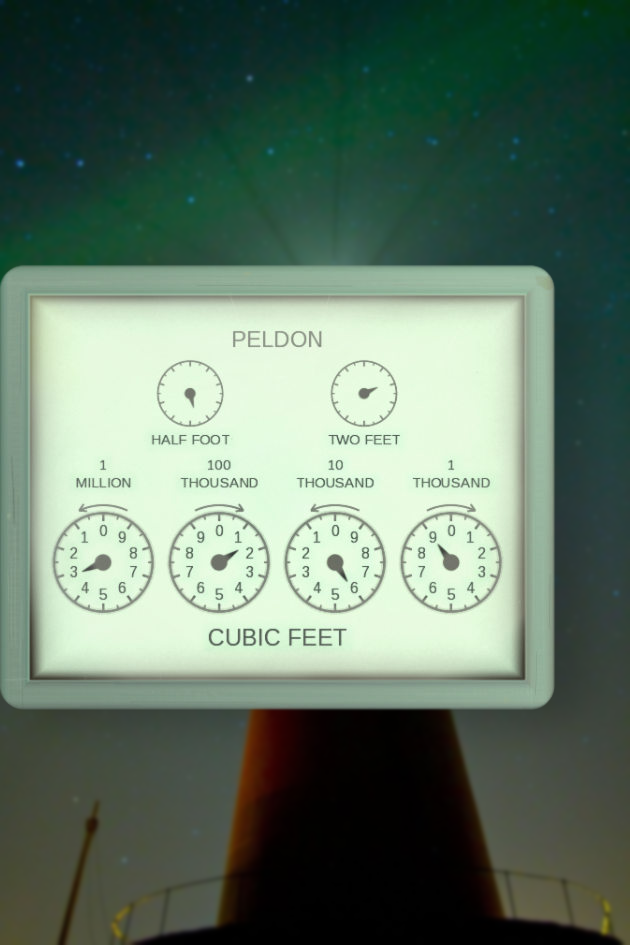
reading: {"value": 315900, "unit": "ft³"}
